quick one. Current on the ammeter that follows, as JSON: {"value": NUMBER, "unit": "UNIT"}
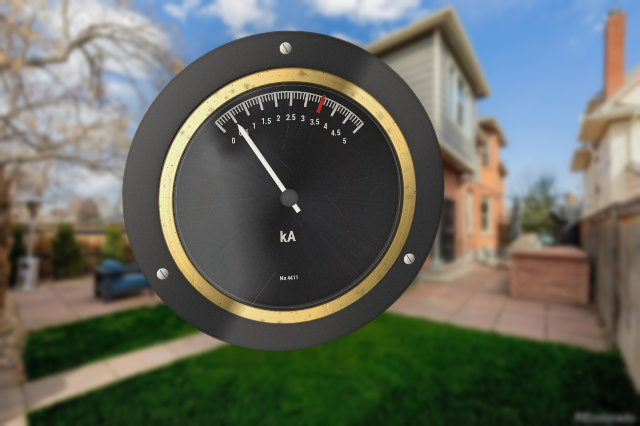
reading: {"value": 0.5, "unit": "kA"}
